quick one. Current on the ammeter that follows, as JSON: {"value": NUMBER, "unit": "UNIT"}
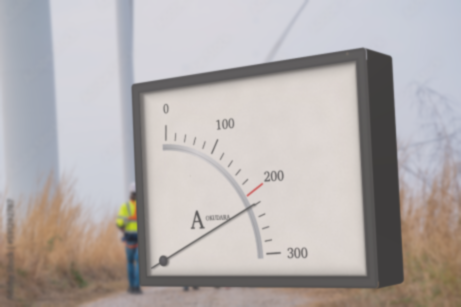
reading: {"value": 220, "unit": "A"}
